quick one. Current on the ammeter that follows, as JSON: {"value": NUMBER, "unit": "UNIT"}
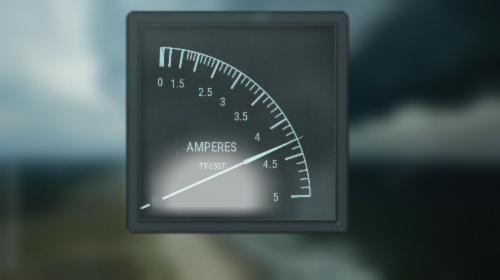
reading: {"value": 4.3, "unit": "A"}
